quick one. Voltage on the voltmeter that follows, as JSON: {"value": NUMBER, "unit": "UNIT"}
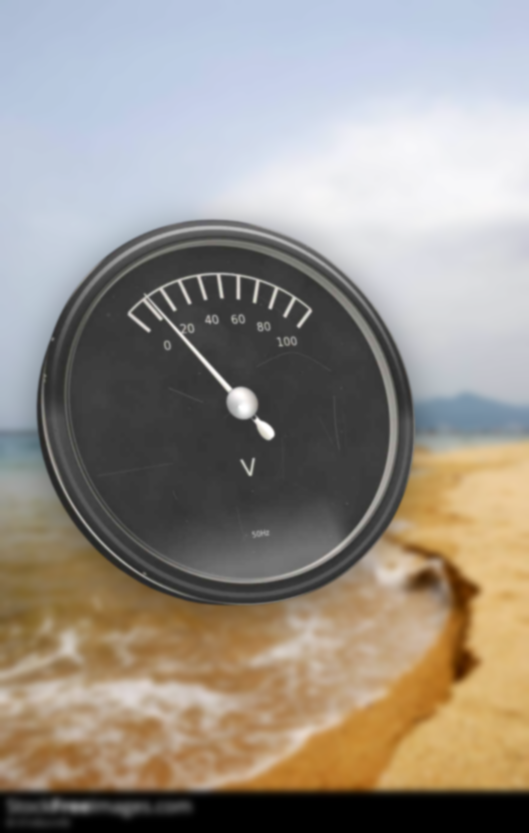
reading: {"value": 10, "unit": "V"}
